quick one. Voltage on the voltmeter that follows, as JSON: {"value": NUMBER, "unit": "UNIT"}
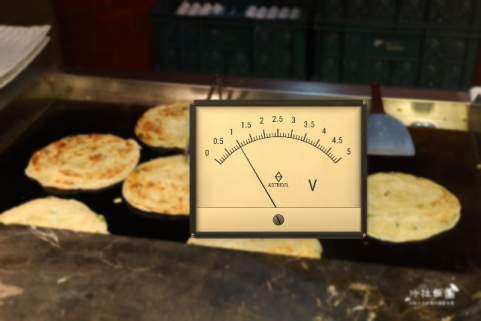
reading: {"value": 1, "unit": "V"}
